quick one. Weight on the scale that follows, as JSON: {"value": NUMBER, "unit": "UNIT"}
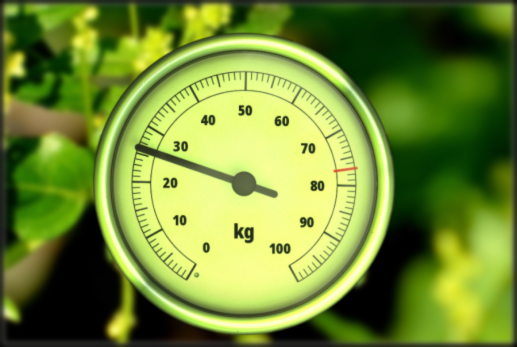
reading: {"value": 26, "unit": "kg"}
